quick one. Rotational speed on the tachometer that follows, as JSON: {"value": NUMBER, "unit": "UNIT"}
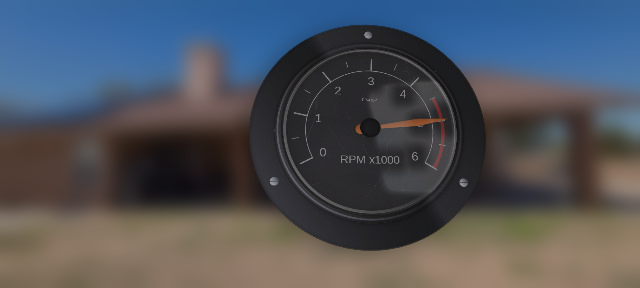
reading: {"value": 5000, "unit": "rpm"}
